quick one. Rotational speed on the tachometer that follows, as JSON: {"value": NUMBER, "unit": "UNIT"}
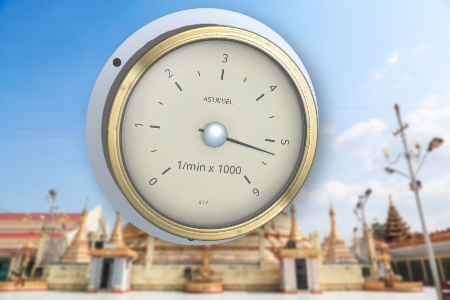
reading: {"value": 5250, "unit": "rpm"}
